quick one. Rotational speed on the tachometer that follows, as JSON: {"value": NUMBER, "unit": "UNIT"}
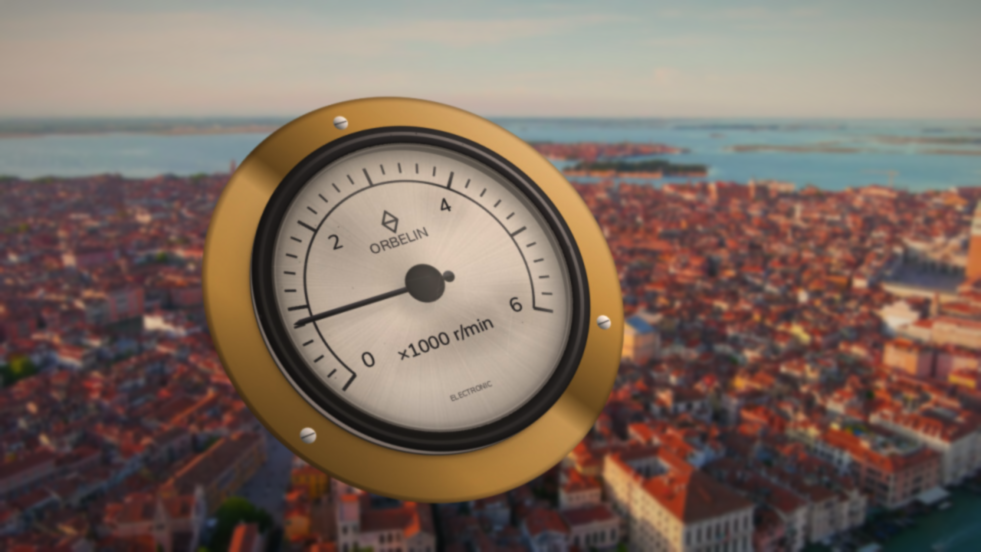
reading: {"value": 800, "unit": "rpm"}
